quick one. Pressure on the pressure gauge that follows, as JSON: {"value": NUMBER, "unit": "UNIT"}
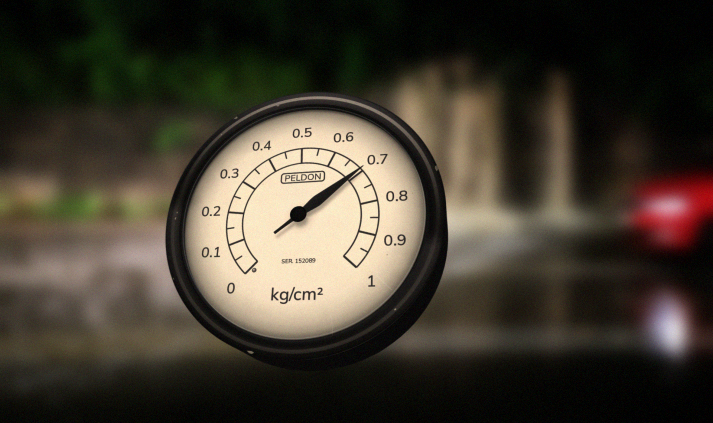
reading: {"value": 0.7, "unit": "kg/cm²"}
